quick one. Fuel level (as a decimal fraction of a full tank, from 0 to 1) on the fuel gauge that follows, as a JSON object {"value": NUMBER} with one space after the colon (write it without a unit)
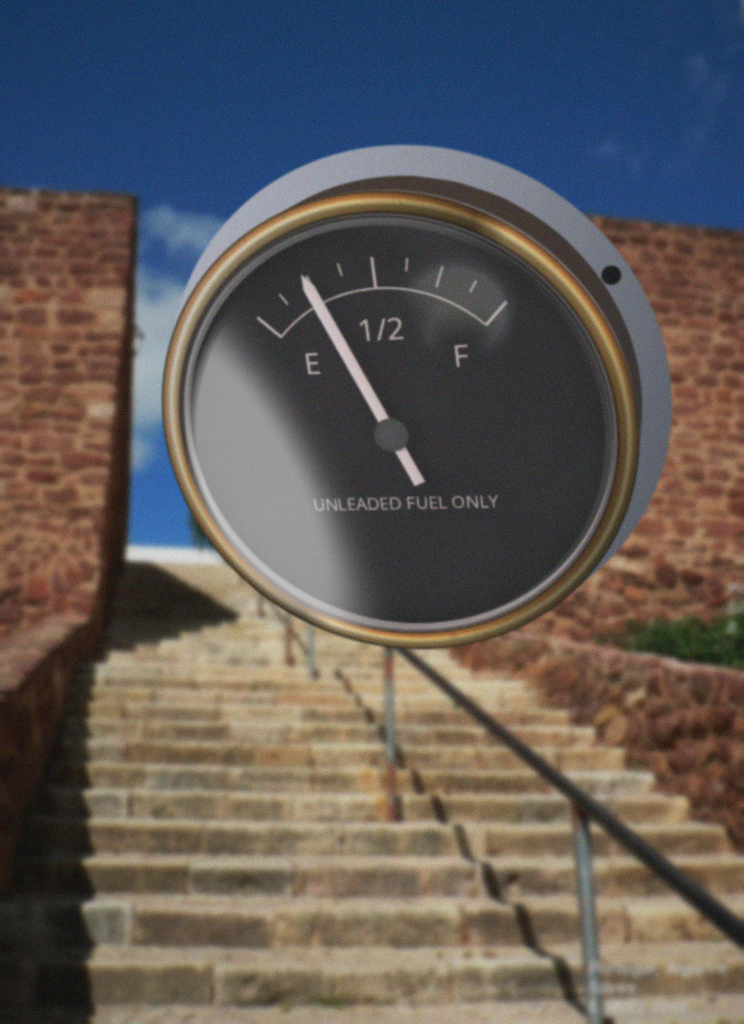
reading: {"value": 0.25}
